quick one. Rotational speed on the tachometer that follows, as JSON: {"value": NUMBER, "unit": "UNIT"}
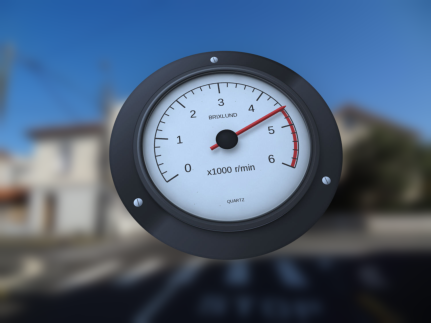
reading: {"value": 4600, "unit": "rpm"}
